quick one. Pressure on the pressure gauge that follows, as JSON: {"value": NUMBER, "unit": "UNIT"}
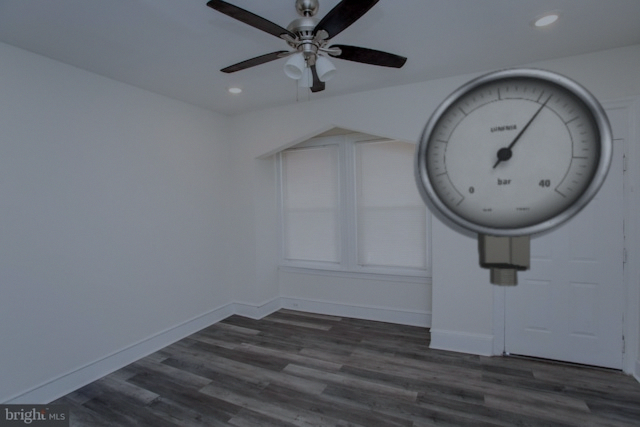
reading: {"value": 26, "unit": "bar"}
